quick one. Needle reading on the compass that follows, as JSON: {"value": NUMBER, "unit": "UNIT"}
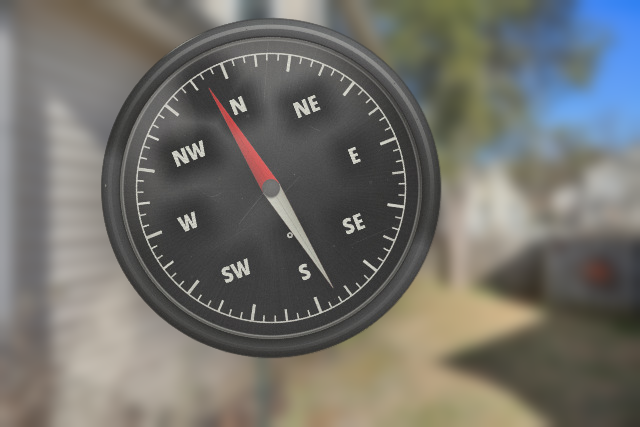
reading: {"value": 350, "unit": "°"}
